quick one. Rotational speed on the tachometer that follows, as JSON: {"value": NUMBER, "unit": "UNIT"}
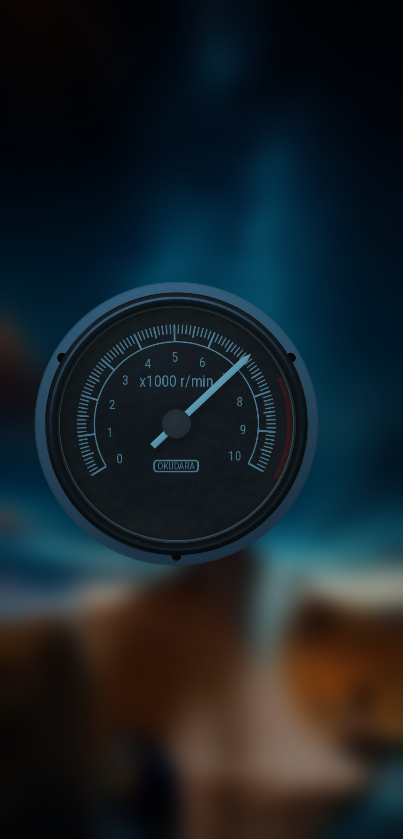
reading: {"value": 7000, "unit": "rpm"}
